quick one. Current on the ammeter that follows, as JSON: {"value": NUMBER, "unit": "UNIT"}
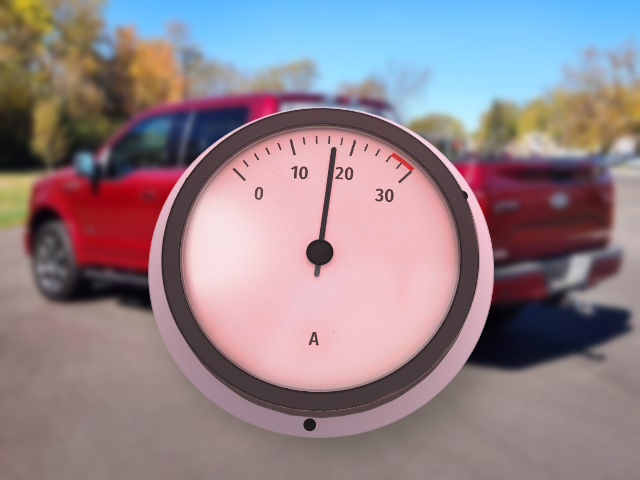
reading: {"value": 17, "unit": "A"}
